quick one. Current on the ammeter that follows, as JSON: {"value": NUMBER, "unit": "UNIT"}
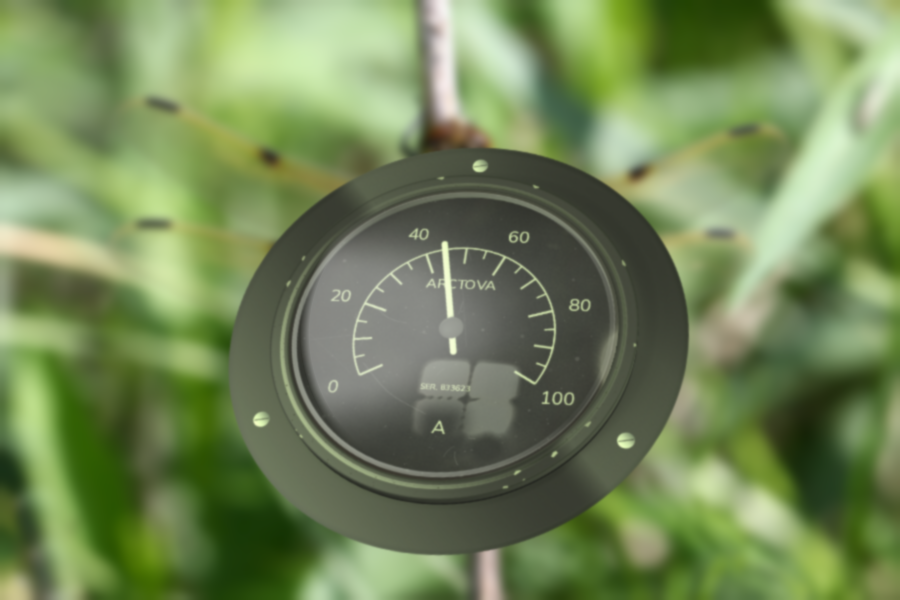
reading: {"value": 45, "unit": "A"}
